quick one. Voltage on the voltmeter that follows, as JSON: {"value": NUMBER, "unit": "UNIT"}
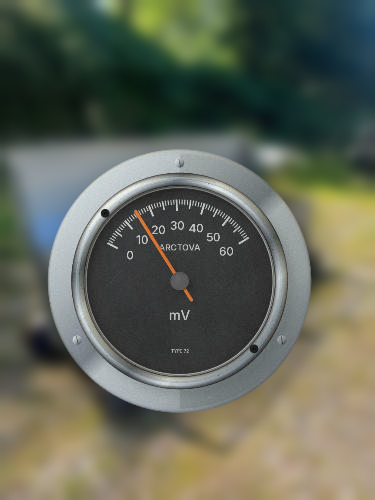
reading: {"value": 15, "unit": "mV"}
